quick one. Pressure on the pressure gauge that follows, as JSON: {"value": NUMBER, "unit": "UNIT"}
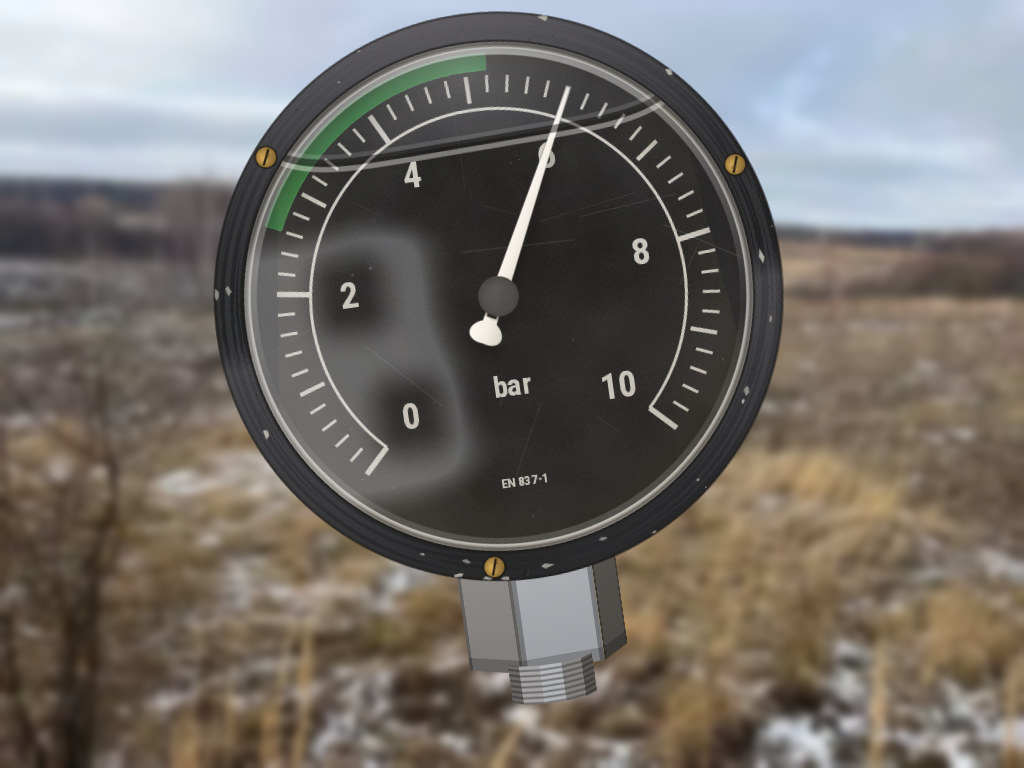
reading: {"value": 6, "unit": "bar"}
